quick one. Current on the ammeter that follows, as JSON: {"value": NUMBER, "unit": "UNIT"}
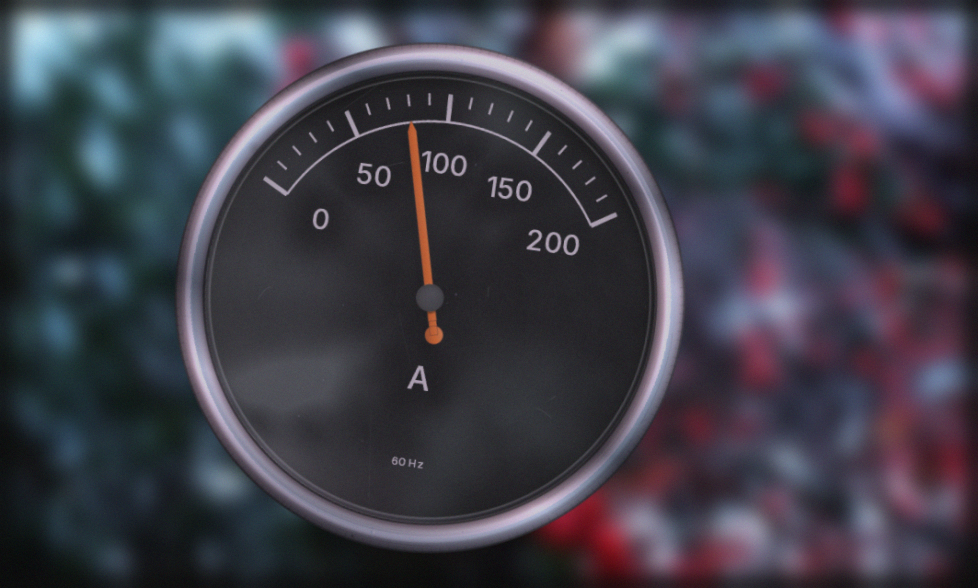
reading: {"value": 80, "unit": "A"}
